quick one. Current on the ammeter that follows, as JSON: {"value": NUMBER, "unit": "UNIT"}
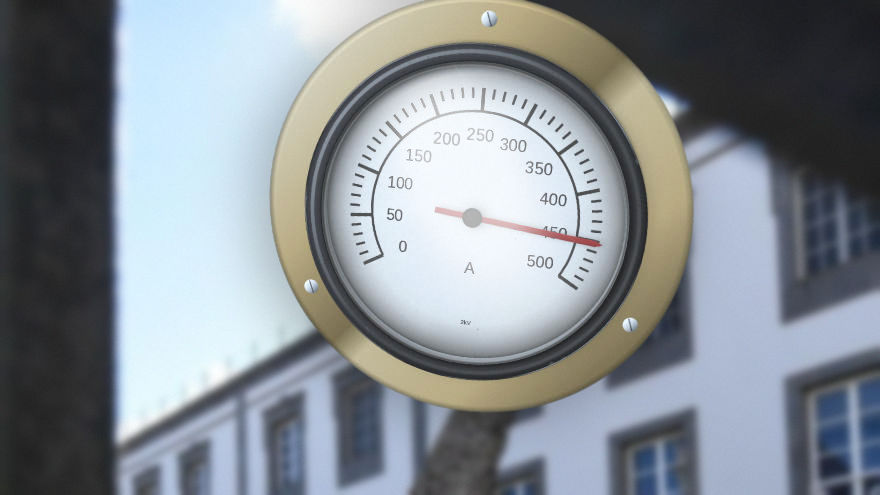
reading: {"value": 450, "unit": "A"}
